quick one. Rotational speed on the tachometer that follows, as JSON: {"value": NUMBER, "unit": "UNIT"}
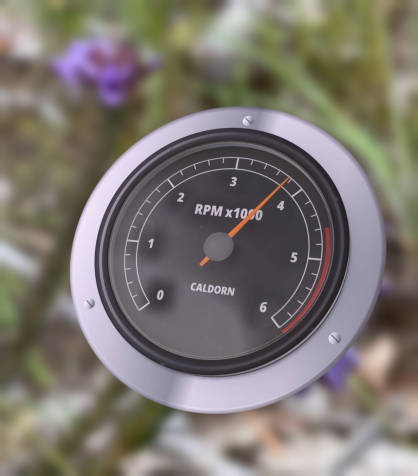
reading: {"value": 3800, "unit": "rpm"}
